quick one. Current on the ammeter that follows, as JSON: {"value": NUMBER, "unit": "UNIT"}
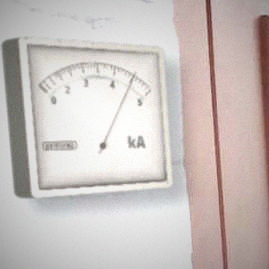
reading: {"value": 4.5, "unit": "kA"}
